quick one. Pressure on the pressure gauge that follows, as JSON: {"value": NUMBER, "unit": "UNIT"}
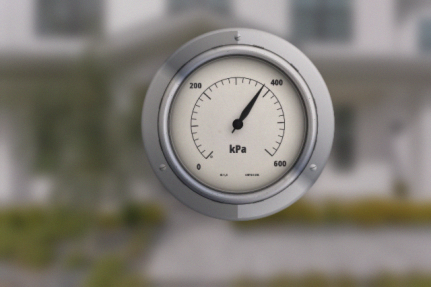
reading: {"value": 380, "unit": "kPa"}
